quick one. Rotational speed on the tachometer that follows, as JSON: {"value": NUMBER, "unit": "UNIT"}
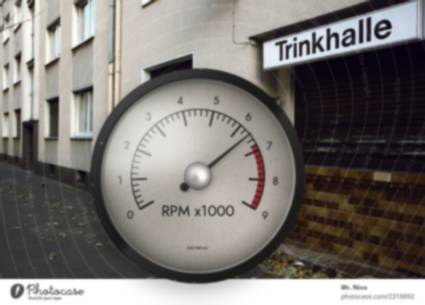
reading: {"value": 6400, "unit": "rpm"}
